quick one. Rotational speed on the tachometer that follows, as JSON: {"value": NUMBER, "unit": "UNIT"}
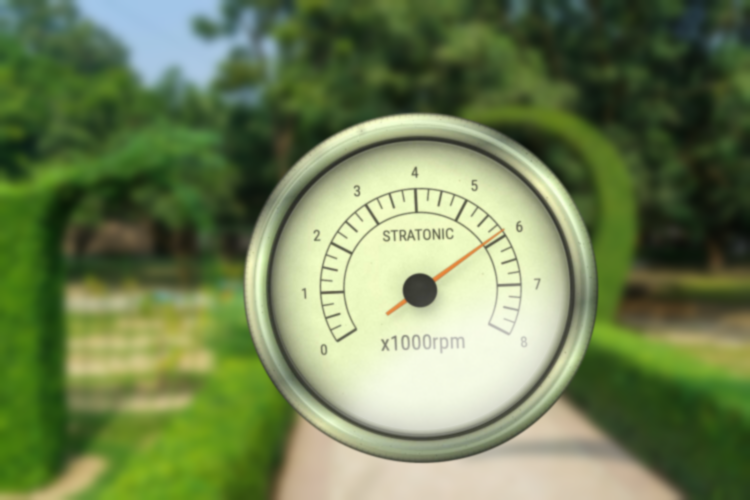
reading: {"value": 5875, "unit": "rpm"}
